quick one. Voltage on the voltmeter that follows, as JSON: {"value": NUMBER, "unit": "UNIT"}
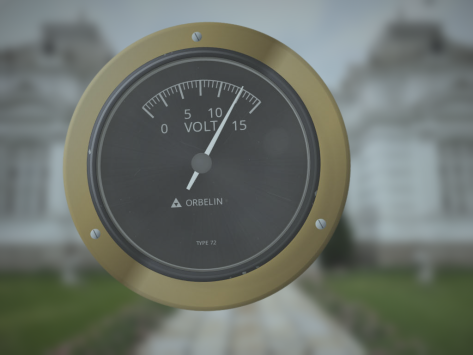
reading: {"value": 12.5, "unit": "V"}
